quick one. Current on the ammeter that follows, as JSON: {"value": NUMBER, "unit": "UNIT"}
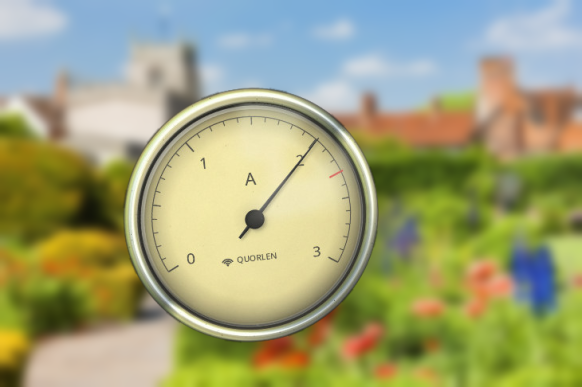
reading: {"value": 2, "unit": "A"}
